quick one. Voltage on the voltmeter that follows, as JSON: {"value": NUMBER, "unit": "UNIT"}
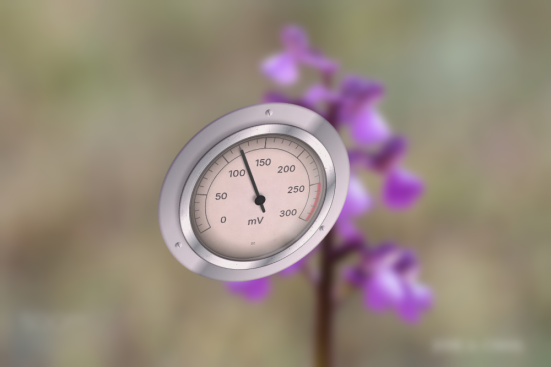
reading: {"value": 120, "unit": "mV"}
